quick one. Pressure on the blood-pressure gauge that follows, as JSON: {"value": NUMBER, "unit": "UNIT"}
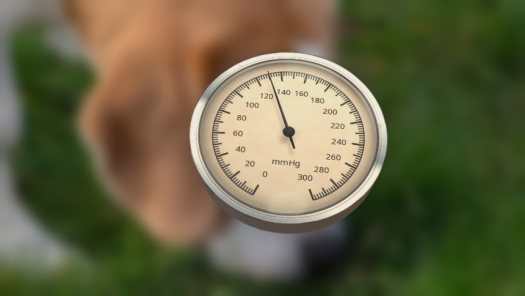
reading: {"value": 130, "unit": "mmHg"}
